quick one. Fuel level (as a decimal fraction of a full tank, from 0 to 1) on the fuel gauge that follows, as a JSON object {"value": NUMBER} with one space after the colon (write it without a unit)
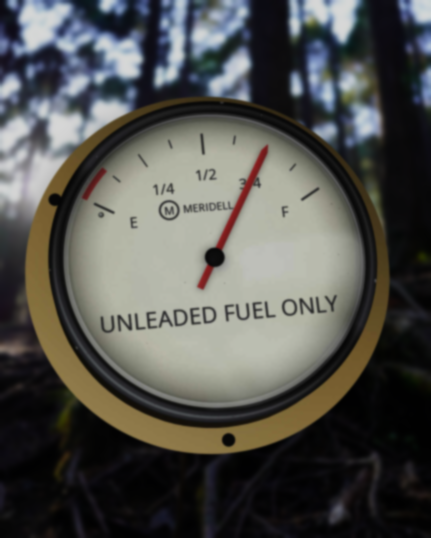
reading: {"value": 0.75}
